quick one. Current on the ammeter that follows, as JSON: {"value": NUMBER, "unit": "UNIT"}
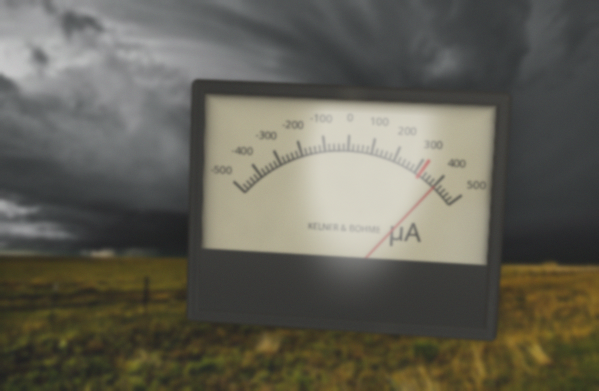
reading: {"value": 400, "unit": "µA"}
